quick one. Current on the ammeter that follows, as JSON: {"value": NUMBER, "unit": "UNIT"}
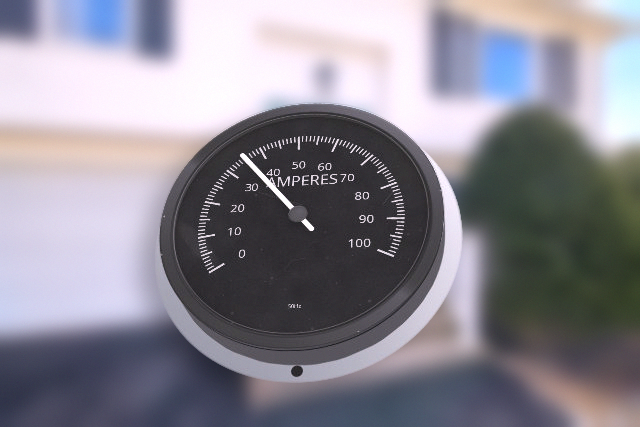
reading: {"value": 35, "unit": "A"}
